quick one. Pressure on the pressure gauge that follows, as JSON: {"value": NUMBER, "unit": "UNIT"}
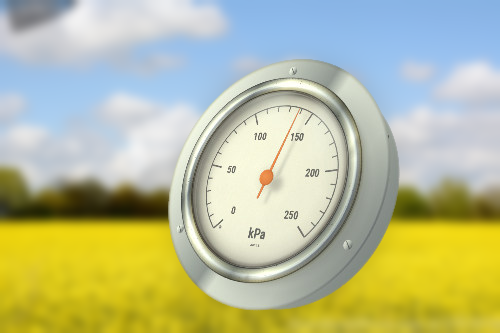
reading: {"value": 140, "unit": "kPa"}
